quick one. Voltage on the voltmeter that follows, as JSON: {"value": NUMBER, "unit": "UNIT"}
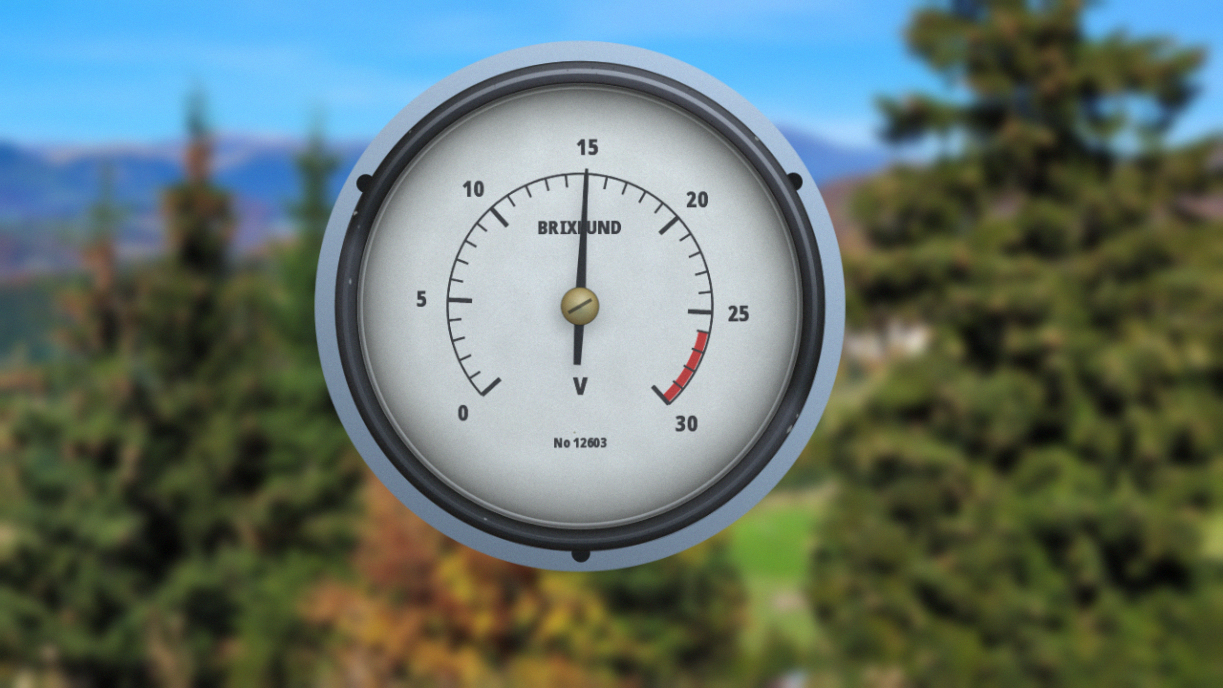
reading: {"value": 15, "unit": "V"}
